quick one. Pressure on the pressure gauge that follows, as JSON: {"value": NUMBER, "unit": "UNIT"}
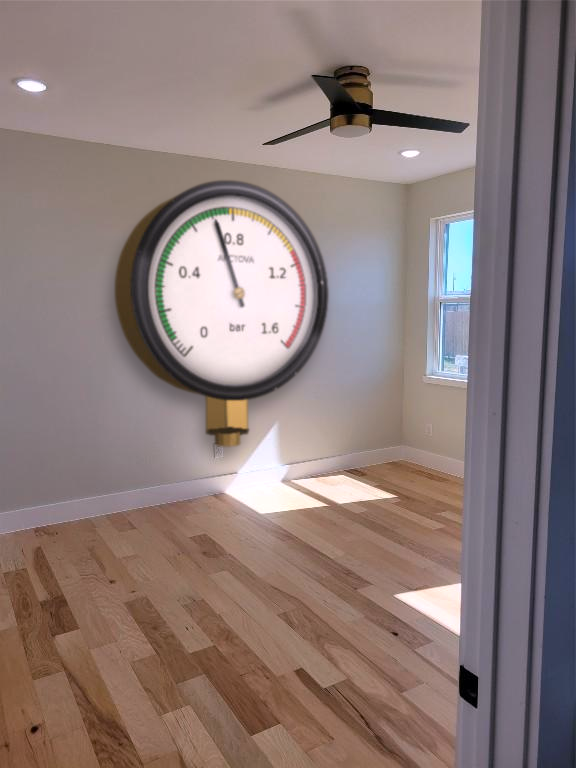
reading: {"value": 0.7, "unit": "bar"}
